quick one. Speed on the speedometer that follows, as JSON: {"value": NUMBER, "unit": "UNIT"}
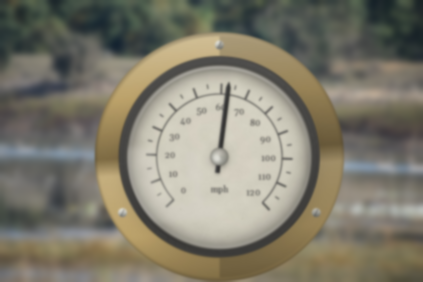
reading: {"value": 62.5, "unit": "mph"}
